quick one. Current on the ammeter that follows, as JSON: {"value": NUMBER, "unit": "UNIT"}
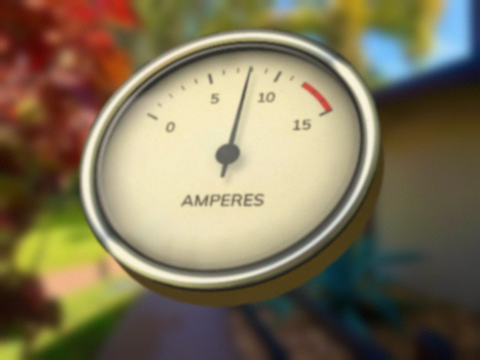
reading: {"value": 8, "unit": "A"}
